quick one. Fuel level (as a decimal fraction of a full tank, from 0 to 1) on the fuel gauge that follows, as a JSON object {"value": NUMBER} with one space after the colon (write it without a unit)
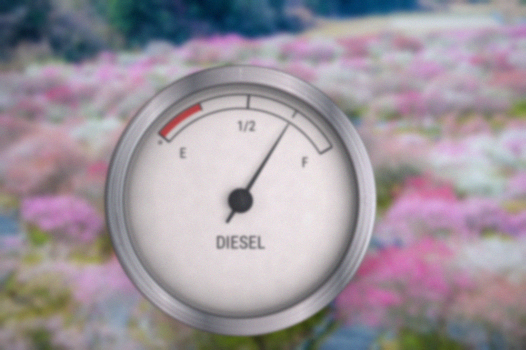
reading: {"value": 0.75}
